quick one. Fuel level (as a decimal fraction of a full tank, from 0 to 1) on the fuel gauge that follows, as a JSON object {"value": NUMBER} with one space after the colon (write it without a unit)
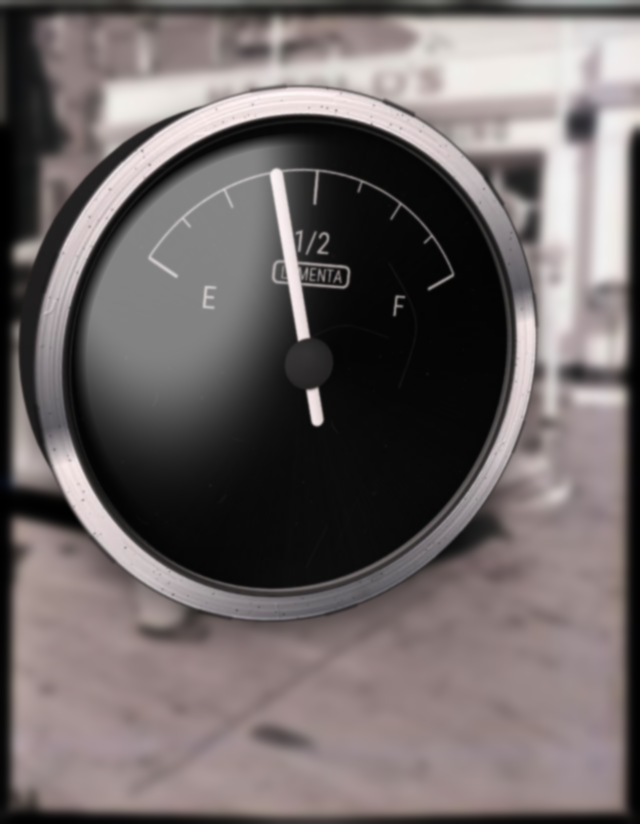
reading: {"value": 0.375}
